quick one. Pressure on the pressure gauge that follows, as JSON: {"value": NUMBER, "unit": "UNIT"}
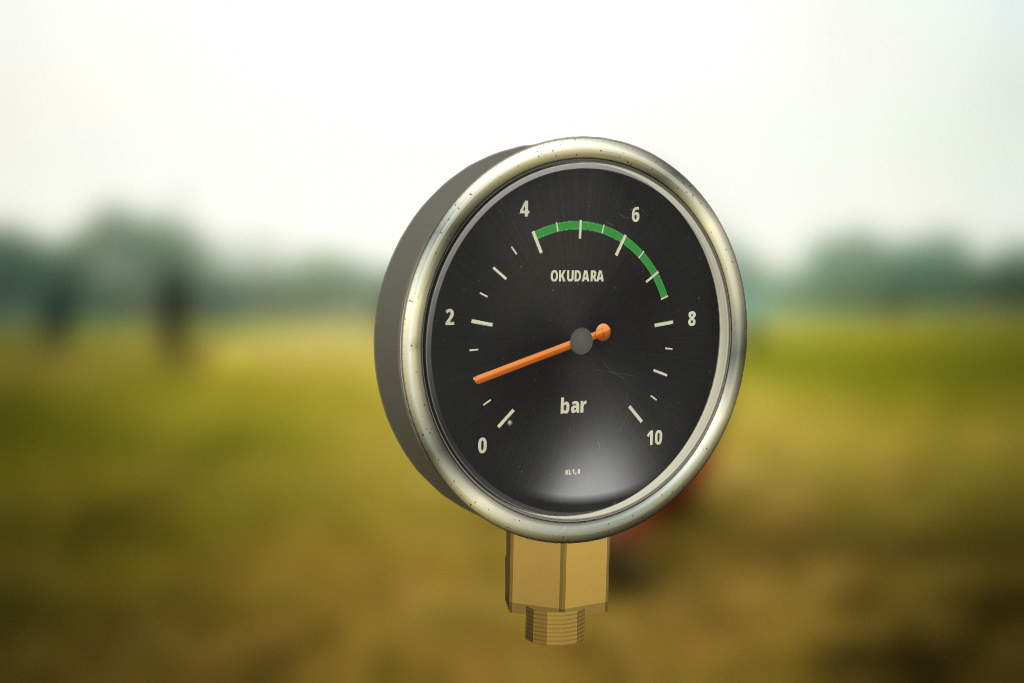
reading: {"value": 1, "unit": "bar"}
